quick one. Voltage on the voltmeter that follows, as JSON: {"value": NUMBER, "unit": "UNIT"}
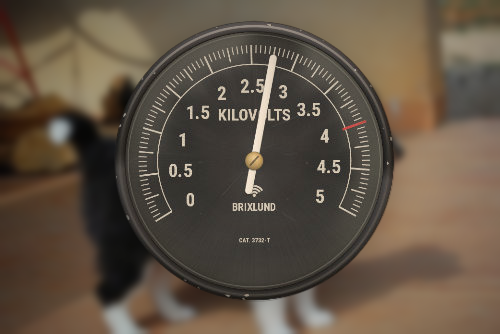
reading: {"value": 2.75, "unit": "kV"}
